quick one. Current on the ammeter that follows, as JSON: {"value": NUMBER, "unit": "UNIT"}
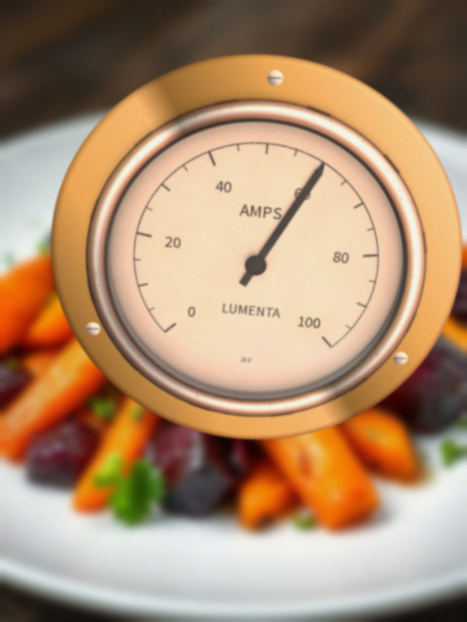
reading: {"value": 60, "unit": "A"}
